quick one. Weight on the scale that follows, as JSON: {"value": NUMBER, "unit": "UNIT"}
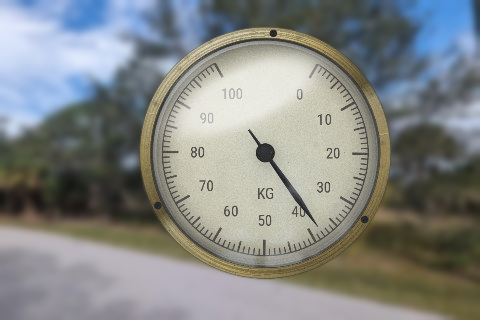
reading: {"value": 38, "unit": "kg"}
